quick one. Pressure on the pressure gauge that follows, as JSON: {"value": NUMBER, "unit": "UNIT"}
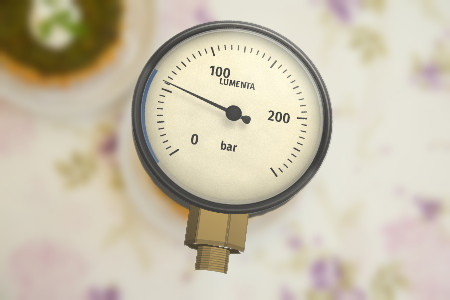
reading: {"value": 55, "unit": "bar"}
